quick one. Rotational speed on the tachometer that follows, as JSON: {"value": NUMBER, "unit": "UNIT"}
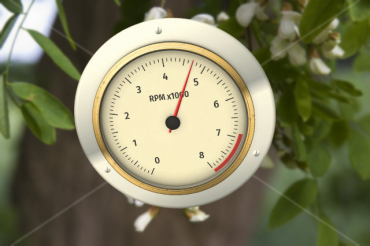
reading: {"value": 4700, "unit": "rpm"}
